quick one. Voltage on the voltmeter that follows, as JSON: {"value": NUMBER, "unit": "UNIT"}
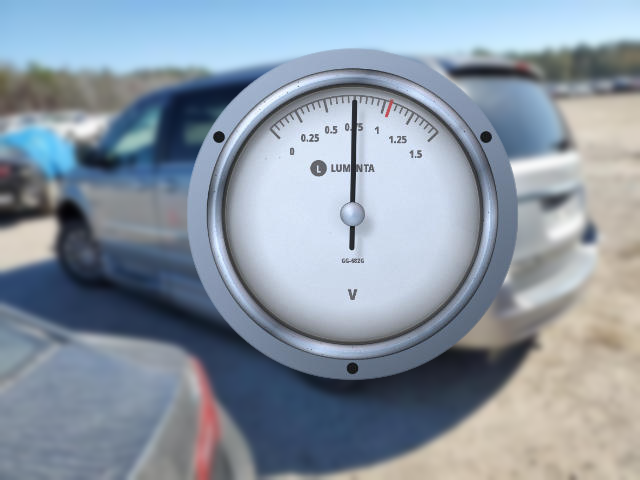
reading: {"value": 0.75, "unit": "V"}
